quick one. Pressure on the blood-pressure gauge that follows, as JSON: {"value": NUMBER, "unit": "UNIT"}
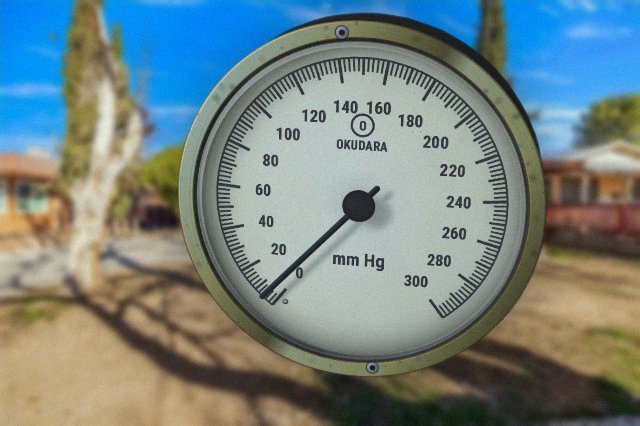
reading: {"value": 6, "unit": "mmHg"}
